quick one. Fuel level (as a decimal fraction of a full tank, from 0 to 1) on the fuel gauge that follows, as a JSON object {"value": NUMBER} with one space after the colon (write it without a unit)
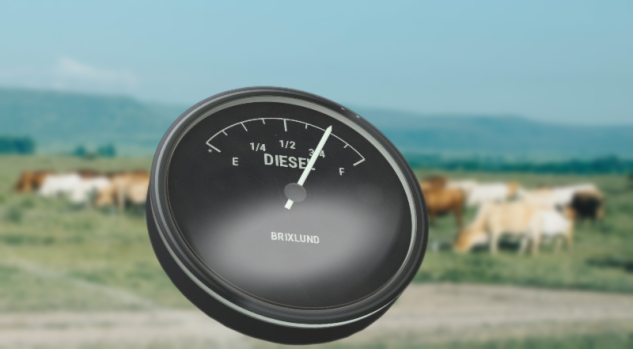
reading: {"value": 0.75}
